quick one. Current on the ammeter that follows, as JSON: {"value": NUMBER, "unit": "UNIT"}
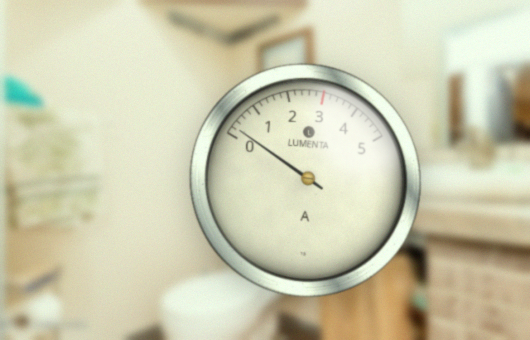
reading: {"value": 0.2, "unit": "A"}
